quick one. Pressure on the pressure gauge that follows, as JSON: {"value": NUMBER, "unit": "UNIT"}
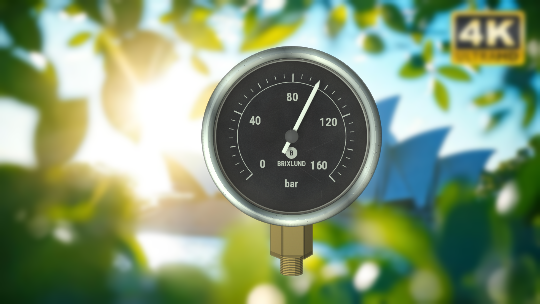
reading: {"value": 95, "unit": "bar"}
